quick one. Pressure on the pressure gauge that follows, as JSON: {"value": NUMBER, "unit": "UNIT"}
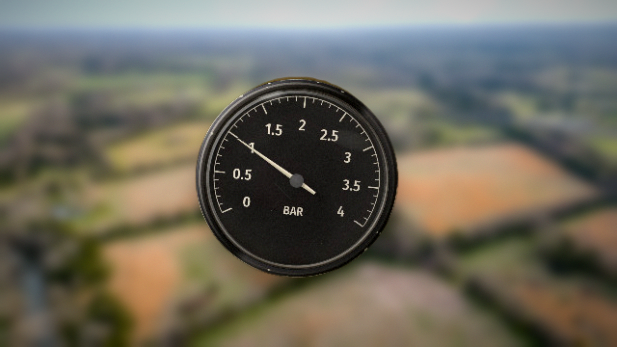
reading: {"value": 1, "unit": "bar"}
